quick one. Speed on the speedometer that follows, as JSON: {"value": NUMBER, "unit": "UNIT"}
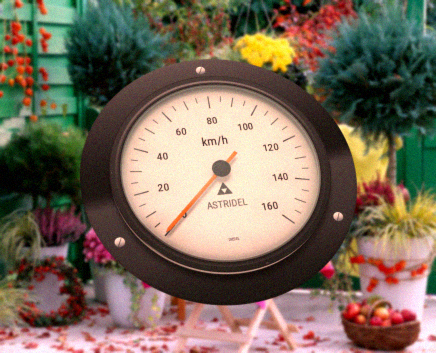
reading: {"value": 0, "unit": "km/h"}
